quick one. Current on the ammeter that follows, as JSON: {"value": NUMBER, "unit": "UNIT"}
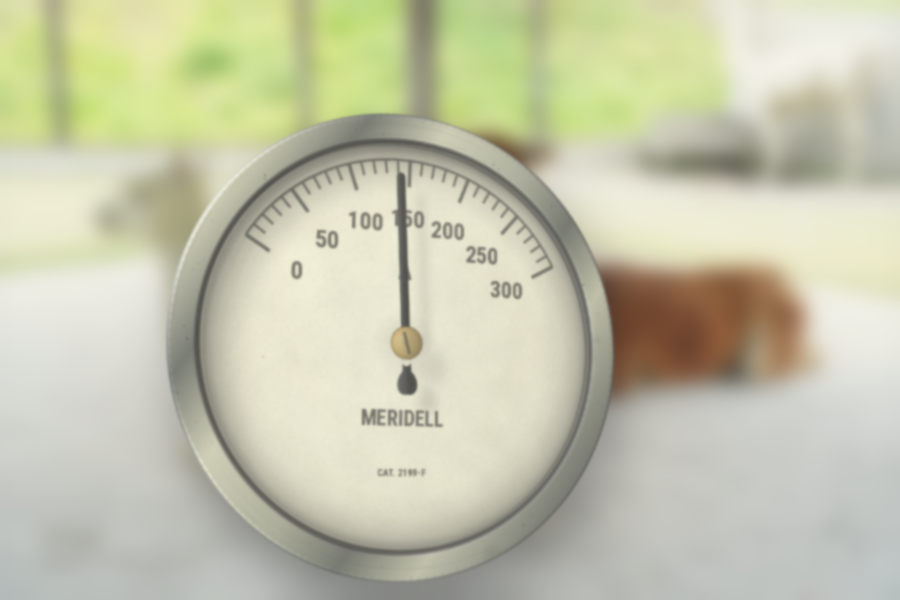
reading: {"value": 140, "unit": "A"}
